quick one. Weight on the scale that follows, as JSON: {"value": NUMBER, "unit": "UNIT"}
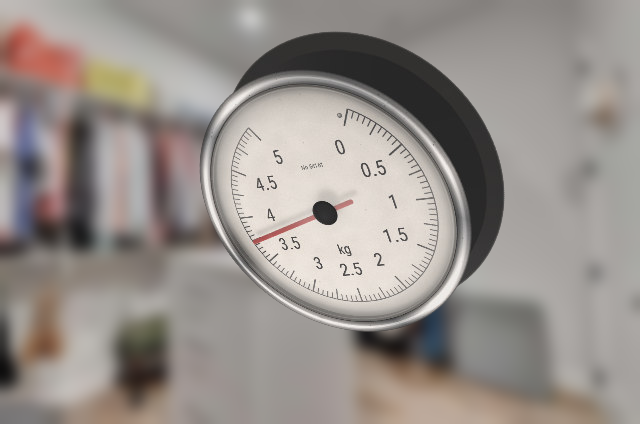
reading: {"value": 3.75, "unit": "kg"}
